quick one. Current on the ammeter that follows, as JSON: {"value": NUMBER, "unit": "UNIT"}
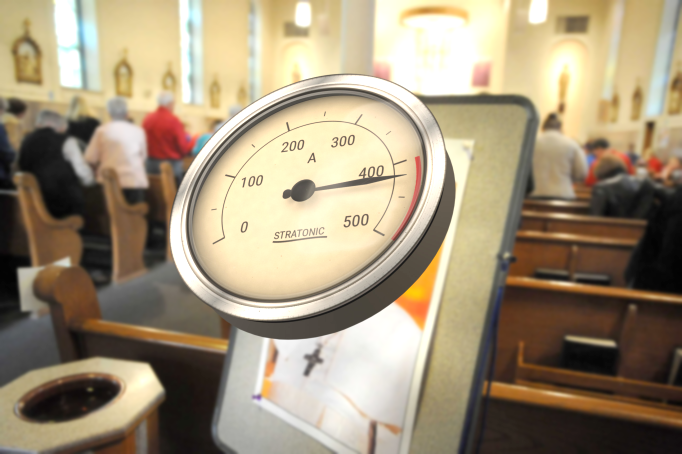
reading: {"value": 425, "unit": "A"}
